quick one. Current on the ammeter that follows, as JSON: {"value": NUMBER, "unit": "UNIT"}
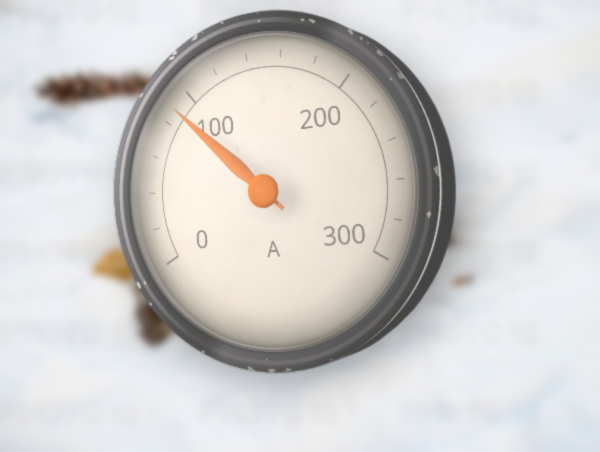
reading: {"value": 90, "unit": "A"}
